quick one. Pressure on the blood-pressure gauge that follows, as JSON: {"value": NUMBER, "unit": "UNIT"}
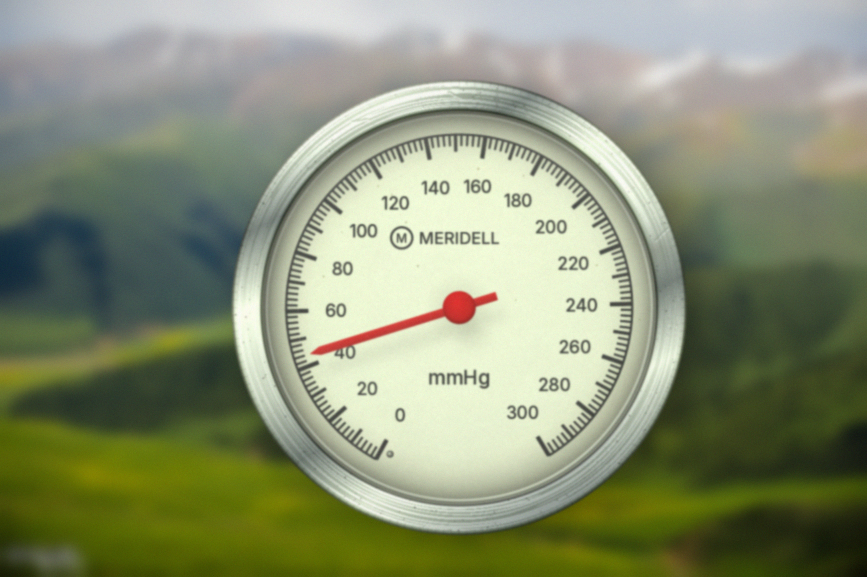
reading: {"value": 44, "unit": "mmHg"}
